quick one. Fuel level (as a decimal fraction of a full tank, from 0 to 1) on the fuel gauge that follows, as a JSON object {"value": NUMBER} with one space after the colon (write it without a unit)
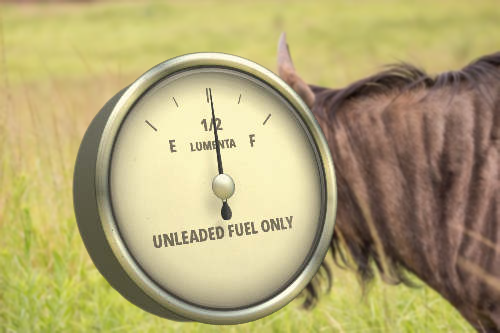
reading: {"value": 0.5}
